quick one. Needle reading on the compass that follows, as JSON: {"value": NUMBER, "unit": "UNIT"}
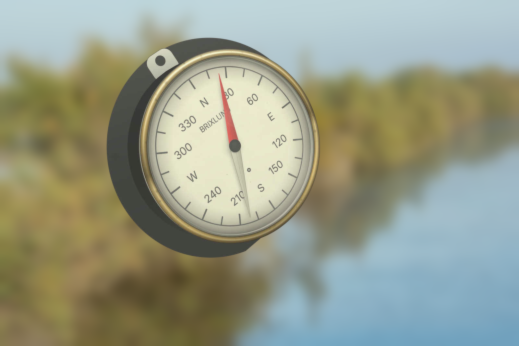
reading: {"value": 22.5, "unit": "°"}
